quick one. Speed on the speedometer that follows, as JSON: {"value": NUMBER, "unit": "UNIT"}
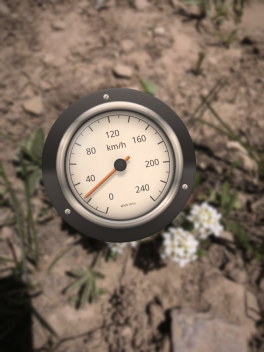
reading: {"value": 25, "unit": "km/h"}
